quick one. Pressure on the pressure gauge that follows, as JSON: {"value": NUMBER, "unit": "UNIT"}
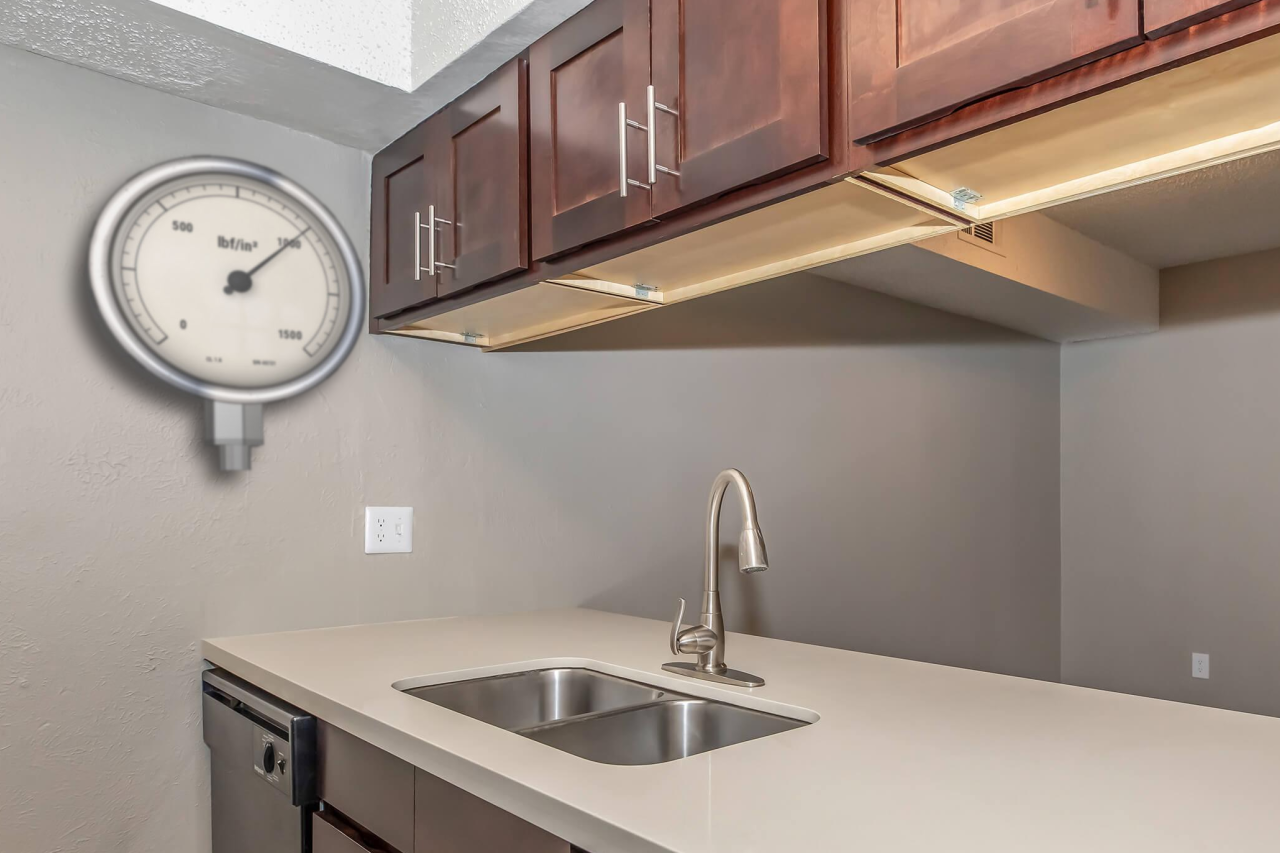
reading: {"value": 1000, "unit": "psi"}
